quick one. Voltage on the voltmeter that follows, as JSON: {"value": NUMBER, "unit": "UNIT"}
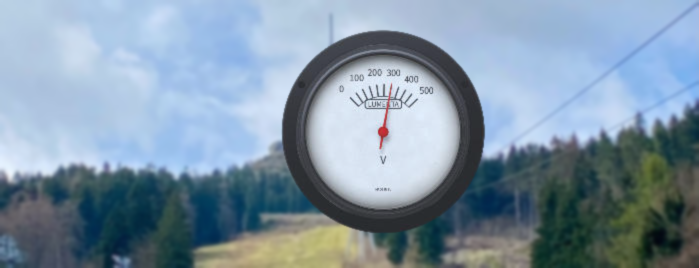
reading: {"value": 300, "unit": "V"}
